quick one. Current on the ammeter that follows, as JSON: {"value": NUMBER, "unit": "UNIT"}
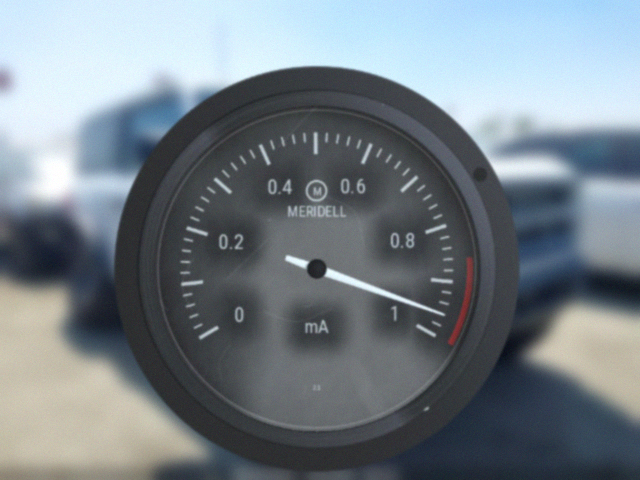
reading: {"value": 0.96, "unit": "mA"}
